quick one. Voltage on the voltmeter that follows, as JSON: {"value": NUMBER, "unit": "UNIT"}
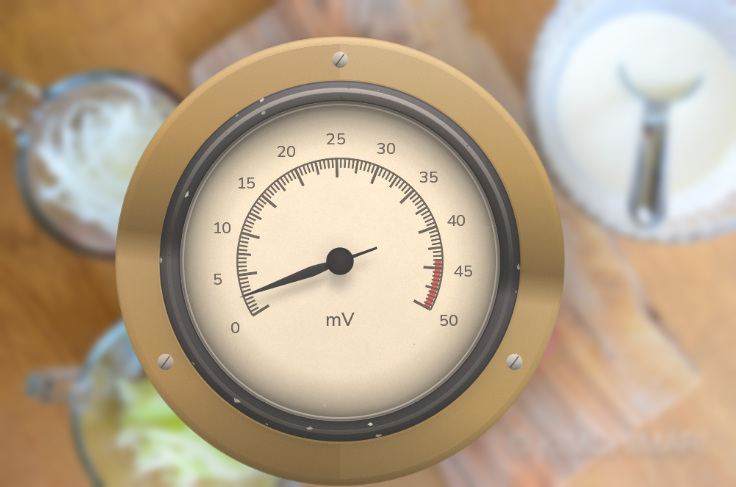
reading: {"value": 2.5, "unit": "mV"}
